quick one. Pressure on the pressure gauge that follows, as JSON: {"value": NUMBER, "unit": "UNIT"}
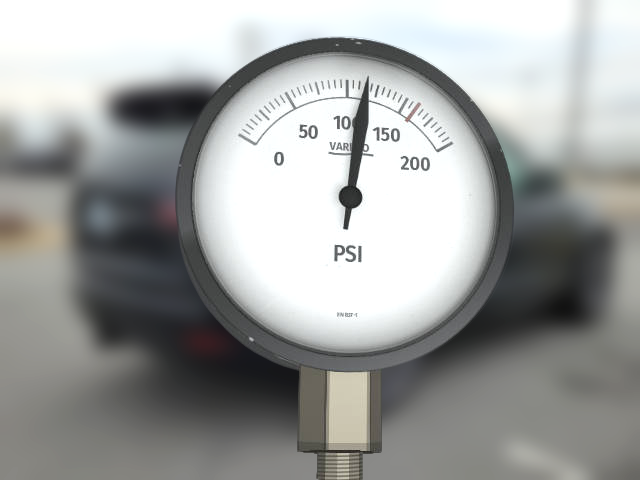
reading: {"value": 115, "unit": "psi"}
